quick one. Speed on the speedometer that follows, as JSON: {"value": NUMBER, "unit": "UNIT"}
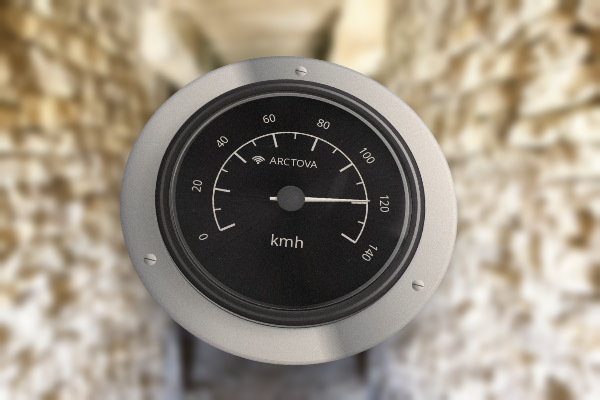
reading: {"value": 120, "unit": "km/h"}
